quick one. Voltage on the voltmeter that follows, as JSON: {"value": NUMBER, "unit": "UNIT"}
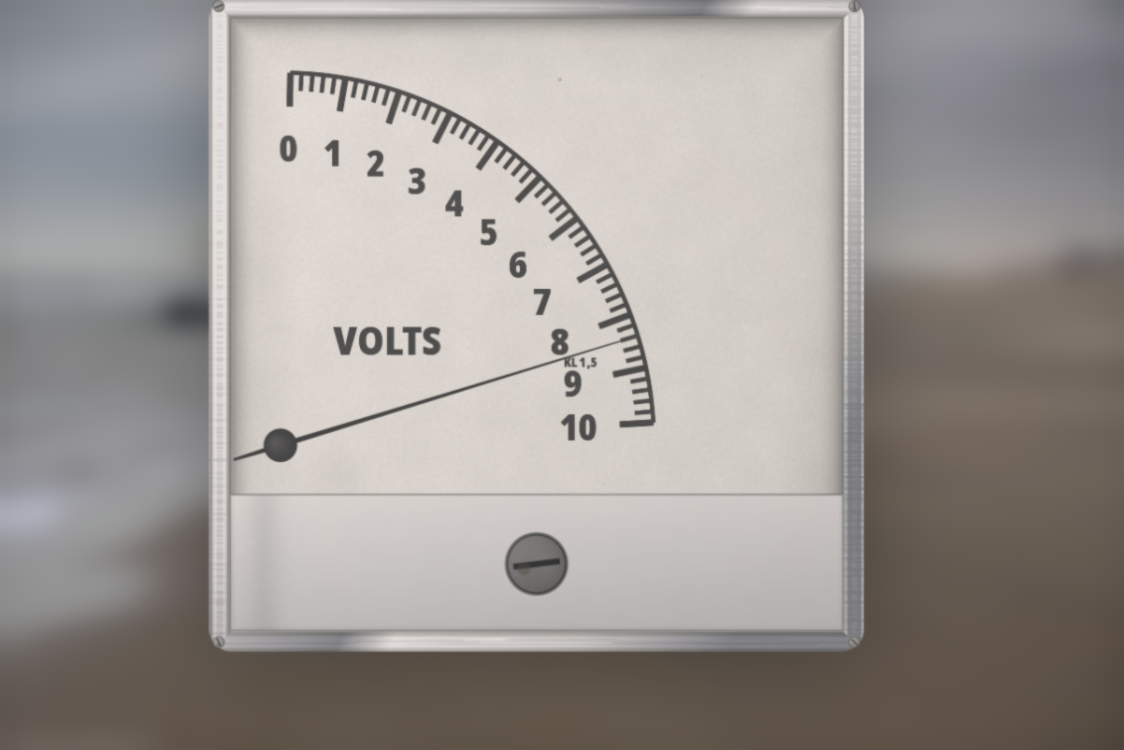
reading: {"value": 8.4, "unit": "V"}
